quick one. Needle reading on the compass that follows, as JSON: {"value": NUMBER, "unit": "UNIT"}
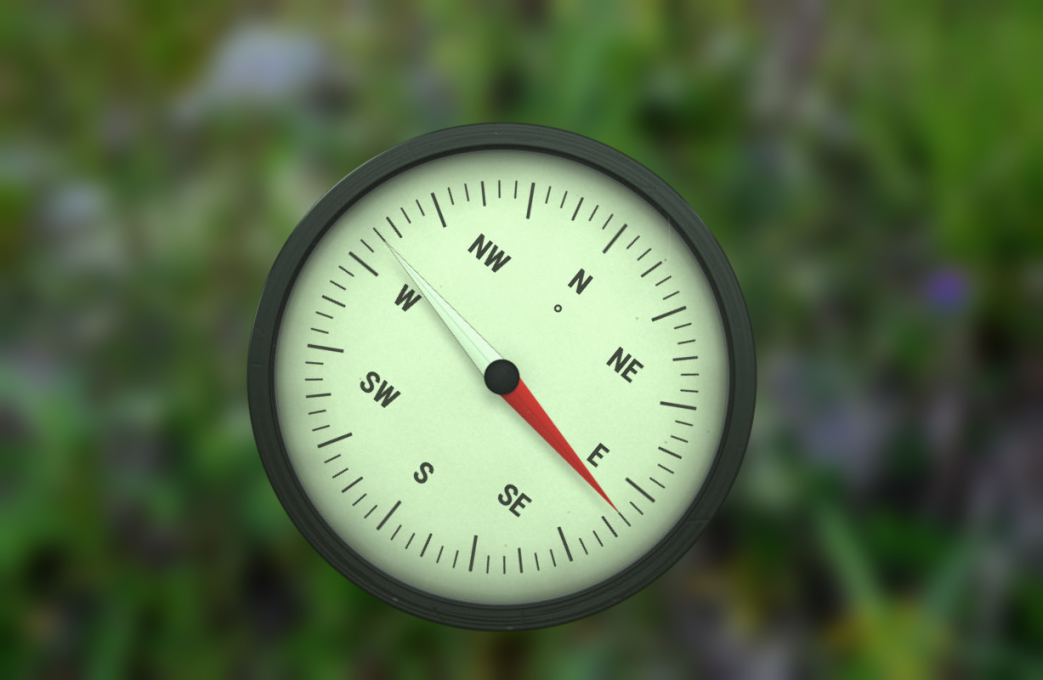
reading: {"value": 100, "unit": "°"}
